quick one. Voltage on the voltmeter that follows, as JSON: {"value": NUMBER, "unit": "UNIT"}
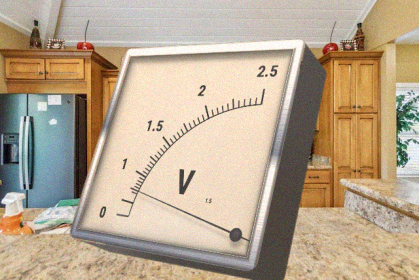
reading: {"value": 0.75, "unit": "V"}
